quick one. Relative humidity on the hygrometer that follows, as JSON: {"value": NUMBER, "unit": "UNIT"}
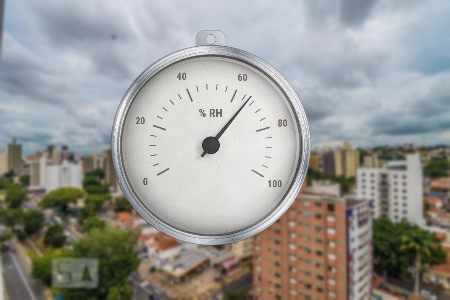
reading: {"value": 66, "unit": "%"}
